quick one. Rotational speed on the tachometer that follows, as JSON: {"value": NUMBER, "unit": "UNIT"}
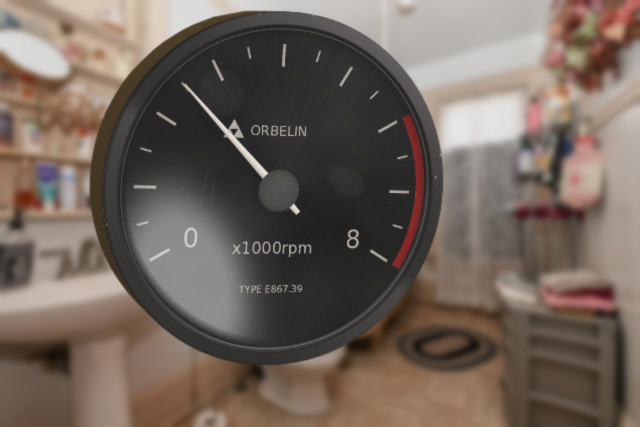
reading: {"value": 2500, "unit": "rpm"}
